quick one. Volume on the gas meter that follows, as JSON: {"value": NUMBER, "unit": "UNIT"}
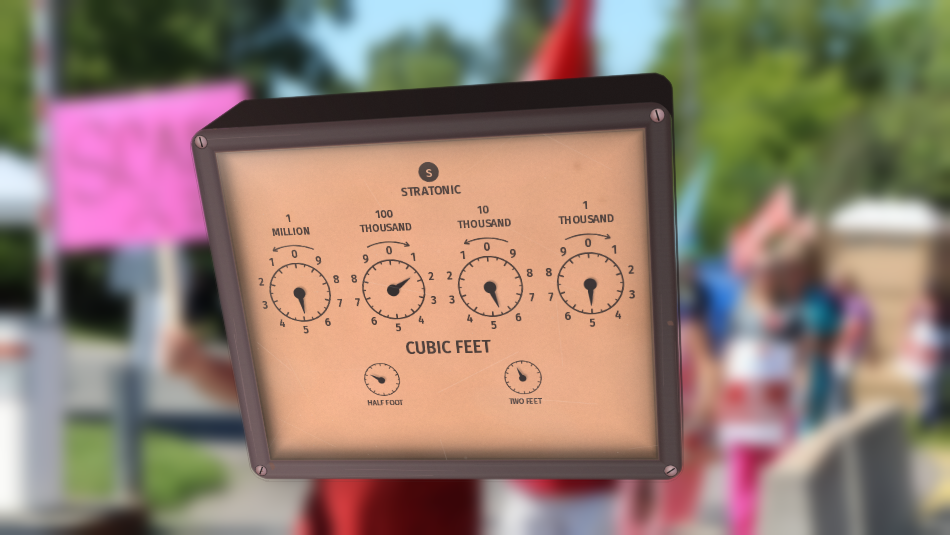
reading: {"value": 515500, "unit": "ft³"}
